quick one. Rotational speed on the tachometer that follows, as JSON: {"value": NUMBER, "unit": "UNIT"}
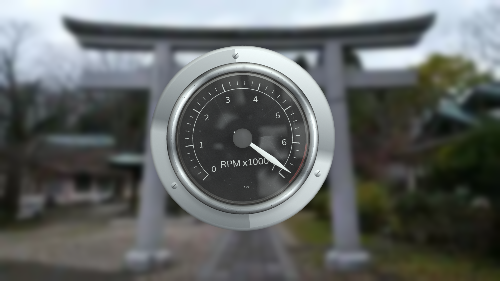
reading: {"value": 6800, "unit": "rpm"}
